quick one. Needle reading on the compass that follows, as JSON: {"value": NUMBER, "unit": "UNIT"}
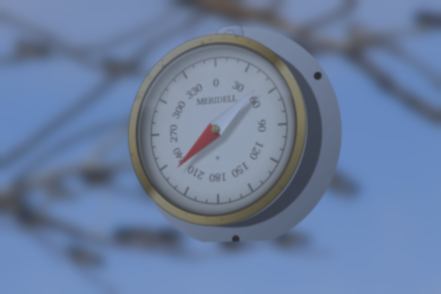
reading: {"value": 230, "unit": "°"}
